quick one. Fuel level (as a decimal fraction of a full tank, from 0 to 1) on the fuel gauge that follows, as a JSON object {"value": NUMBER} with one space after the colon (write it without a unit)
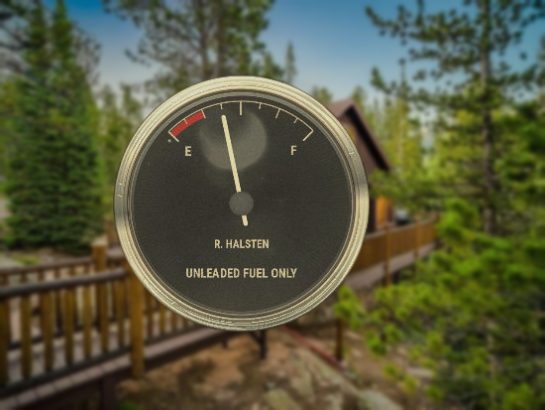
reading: {"value": 0.375}
